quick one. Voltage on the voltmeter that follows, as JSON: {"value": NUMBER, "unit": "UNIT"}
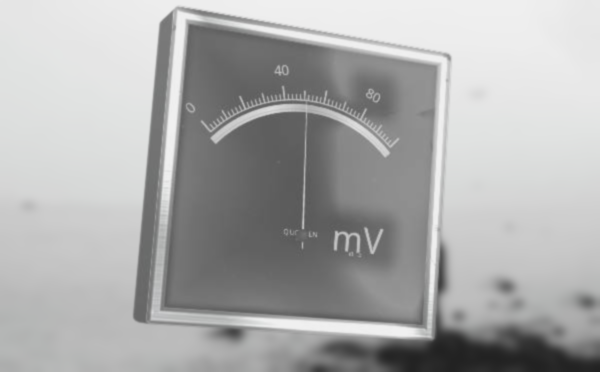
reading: {"value": 50, "unit": "mV"}
